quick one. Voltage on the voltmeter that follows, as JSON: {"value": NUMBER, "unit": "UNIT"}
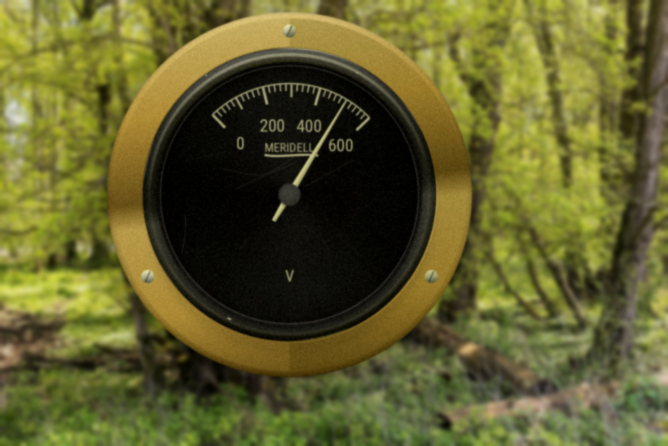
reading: {"value": 500, "unit": "V"}
